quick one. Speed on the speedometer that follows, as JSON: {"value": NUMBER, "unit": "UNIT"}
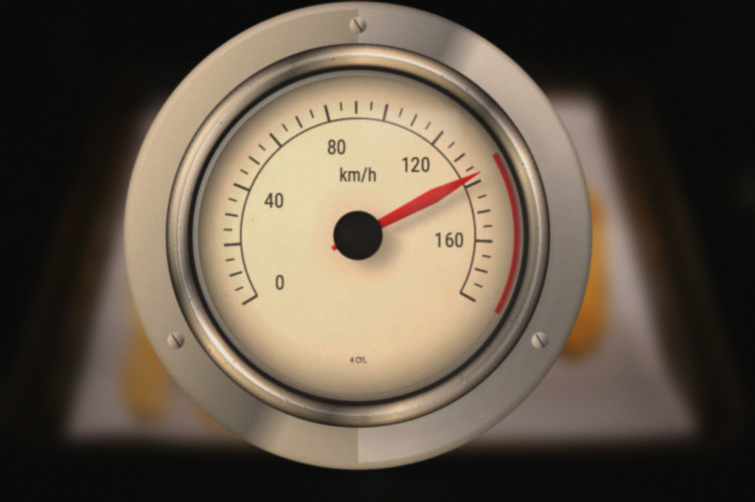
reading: {"value": 137.5, "unit": "km/h"}
